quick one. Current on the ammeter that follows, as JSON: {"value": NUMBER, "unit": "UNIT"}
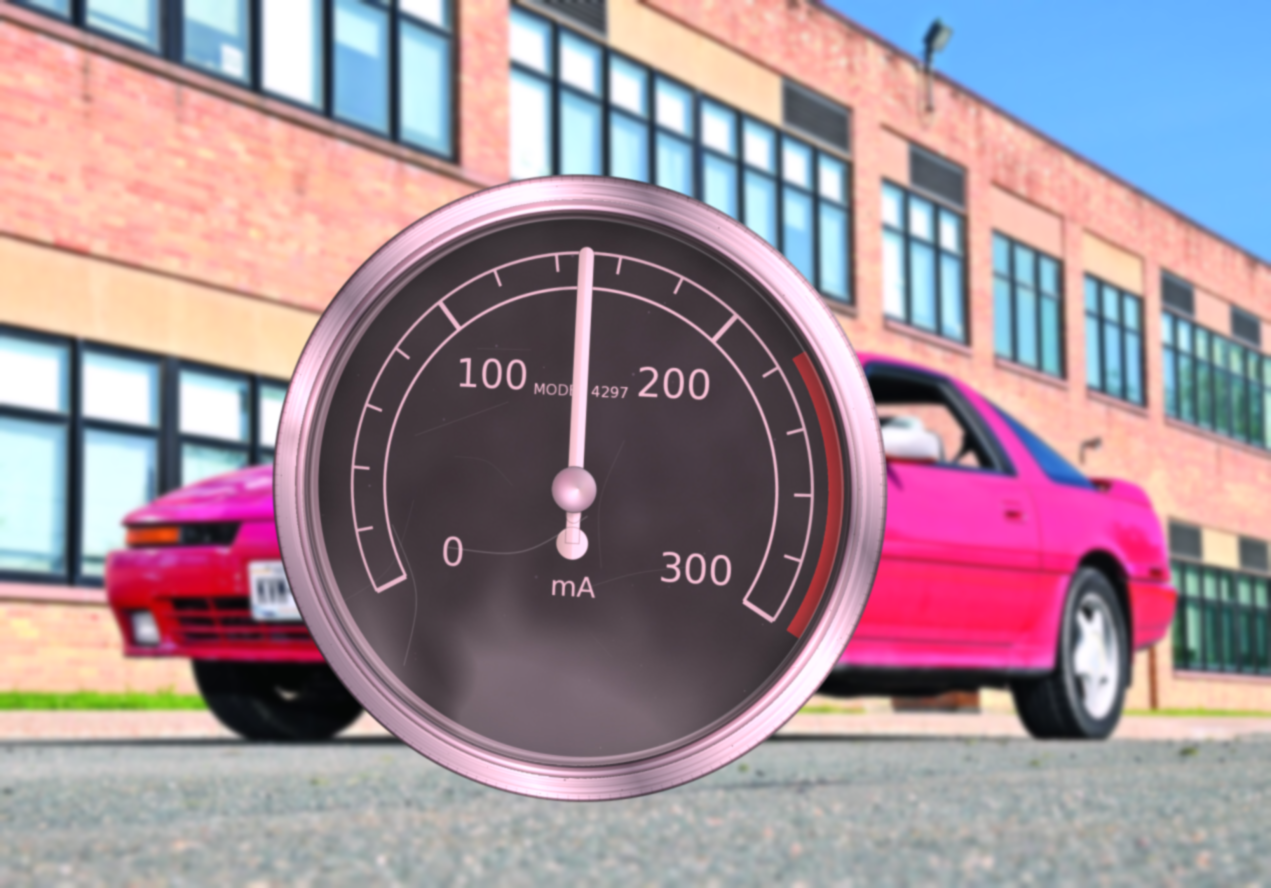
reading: {"value": 150, "unit": "mA"}
